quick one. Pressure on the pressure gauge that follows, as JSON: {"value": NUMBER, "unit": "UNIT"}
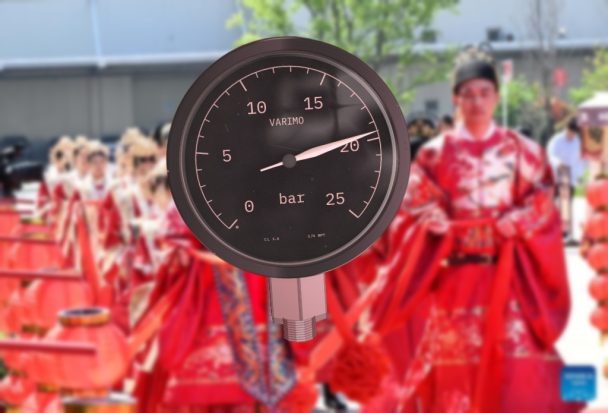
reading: {"value": 19.5, "unit": "bar"}
